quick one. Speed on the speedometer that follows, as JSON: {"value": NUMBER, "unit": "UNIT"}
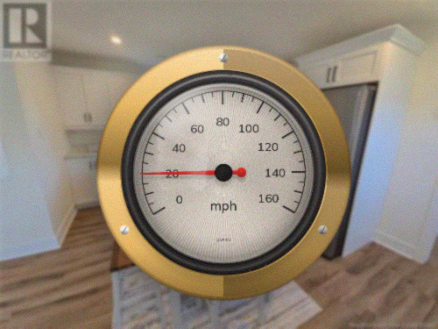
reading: {"value": 20, "unit": "mph"}
